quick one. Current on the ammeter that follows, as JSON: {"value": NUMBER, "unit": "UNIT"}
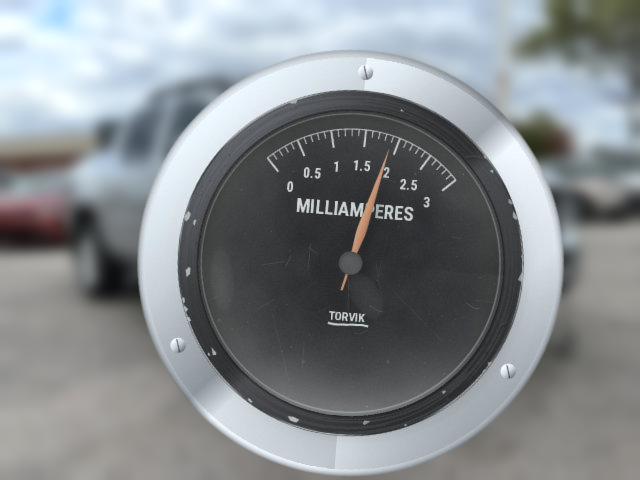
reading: {"value": 1.9, "unit": "mA"}
